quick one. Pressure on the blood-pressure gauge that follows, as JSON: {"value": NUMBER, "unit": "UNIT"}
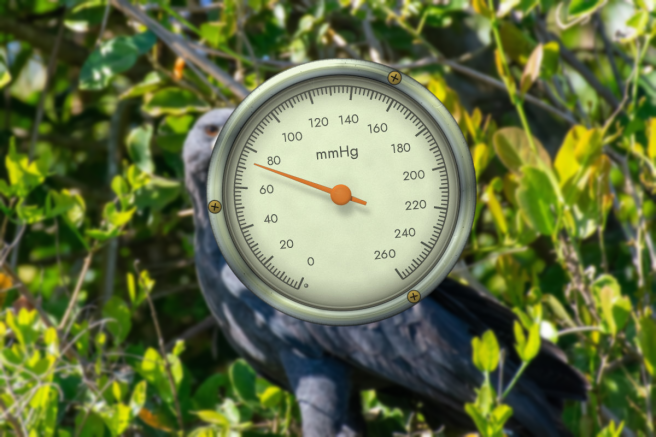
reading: {"value": 74, "unit": "mmHg"}
